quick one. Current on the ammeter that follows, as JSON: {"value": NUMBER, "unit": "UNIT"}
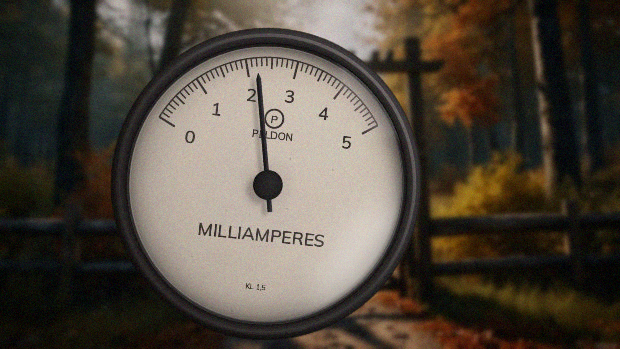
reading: {"value": 2.2, "unit": "mA"}
